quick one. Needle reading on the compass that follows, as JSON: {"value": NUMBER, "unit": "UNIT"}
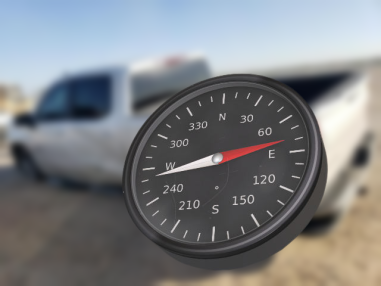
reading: {"value": 80, "unit": "°"}
